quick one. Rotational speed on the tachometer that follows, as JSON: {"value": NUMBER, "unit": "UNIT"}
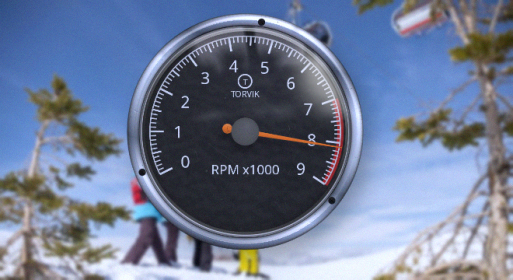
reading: {"value": 8100, "unit": "rpm"}
